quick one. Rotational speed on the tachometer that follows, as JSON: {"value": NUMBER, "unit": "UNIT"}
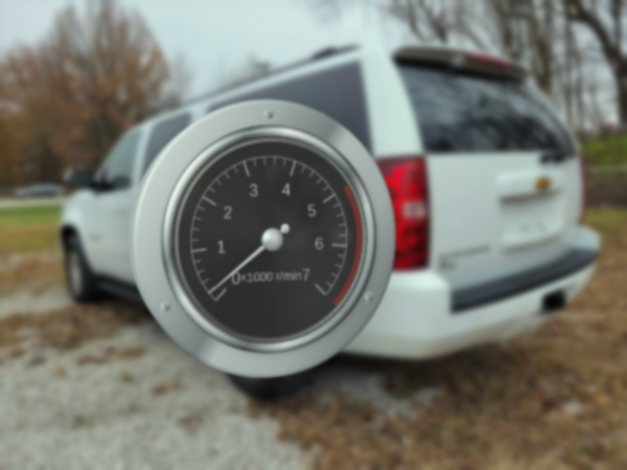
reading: {"value": 200, "unit": "rpm"}
